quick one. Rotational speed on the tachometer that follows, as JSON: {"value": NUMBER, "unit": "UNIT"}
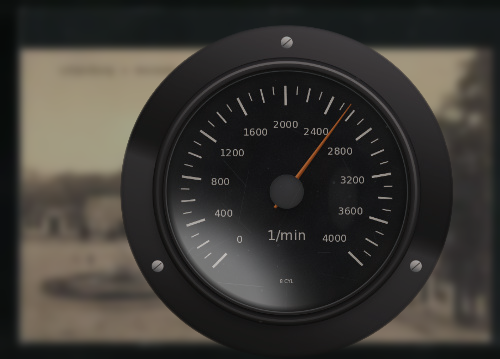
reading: {"value": 2550, "unit": "rpm"}
